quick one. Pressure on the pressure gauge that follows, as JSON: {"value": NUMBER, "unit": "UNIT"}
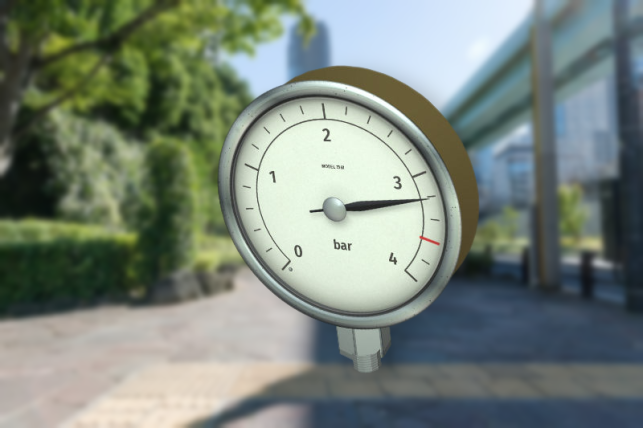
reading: {"value": 3.2, "unit": "bar"}
